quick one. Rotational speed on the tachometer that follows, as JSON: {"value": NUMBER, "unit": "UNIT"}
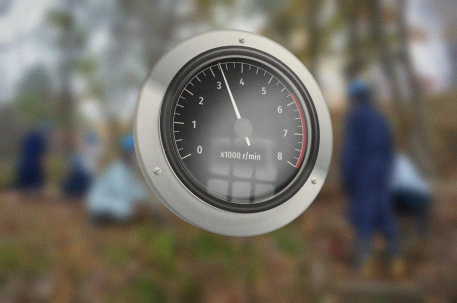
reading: {"value": 3250, "unit": "rpm"}
